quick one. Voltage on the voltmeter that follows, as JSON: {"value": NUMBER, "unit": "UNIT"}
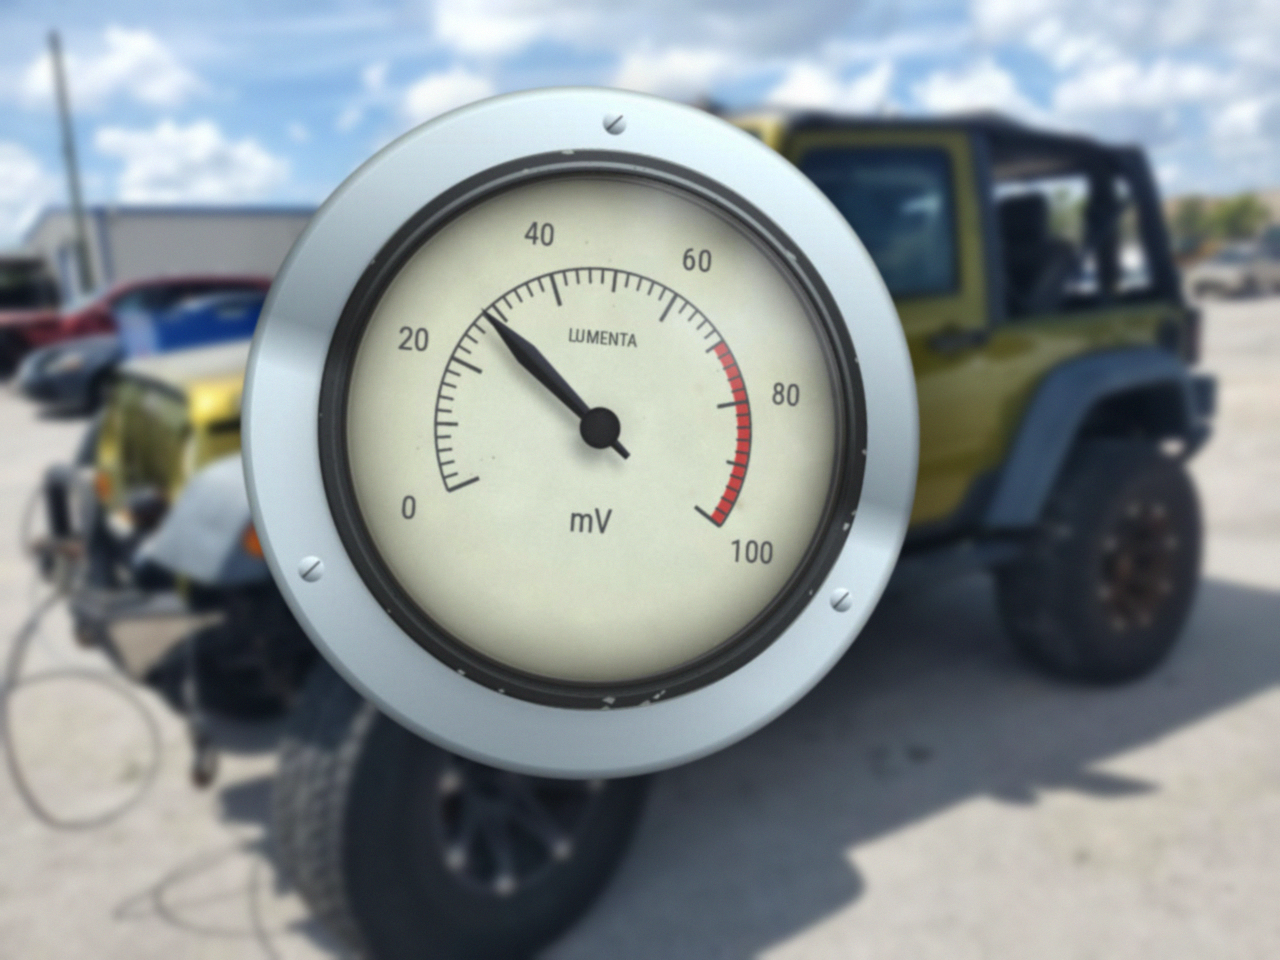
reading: {"value": 28, "unit": "mV"}
